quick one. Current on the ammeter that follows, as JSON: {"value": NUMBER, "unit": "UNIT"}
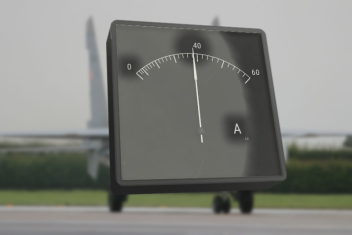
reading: {"value": 38, "unit": "A"}
